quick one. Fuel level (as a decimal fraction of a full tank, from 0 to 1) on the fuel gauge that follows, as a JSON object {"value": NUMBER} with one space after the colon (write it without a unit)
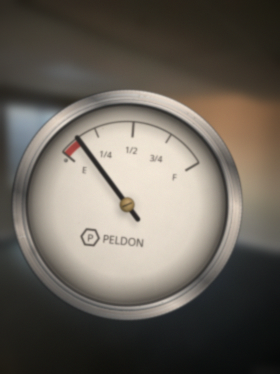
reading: {"value": 0.125}
